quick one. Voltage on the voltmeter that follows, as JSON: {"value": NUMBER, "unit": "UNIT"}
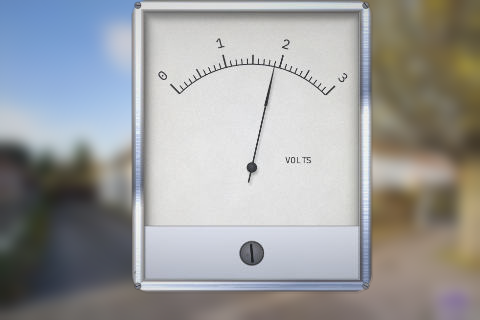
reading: {"value": 1.9, "unit": "V"}
